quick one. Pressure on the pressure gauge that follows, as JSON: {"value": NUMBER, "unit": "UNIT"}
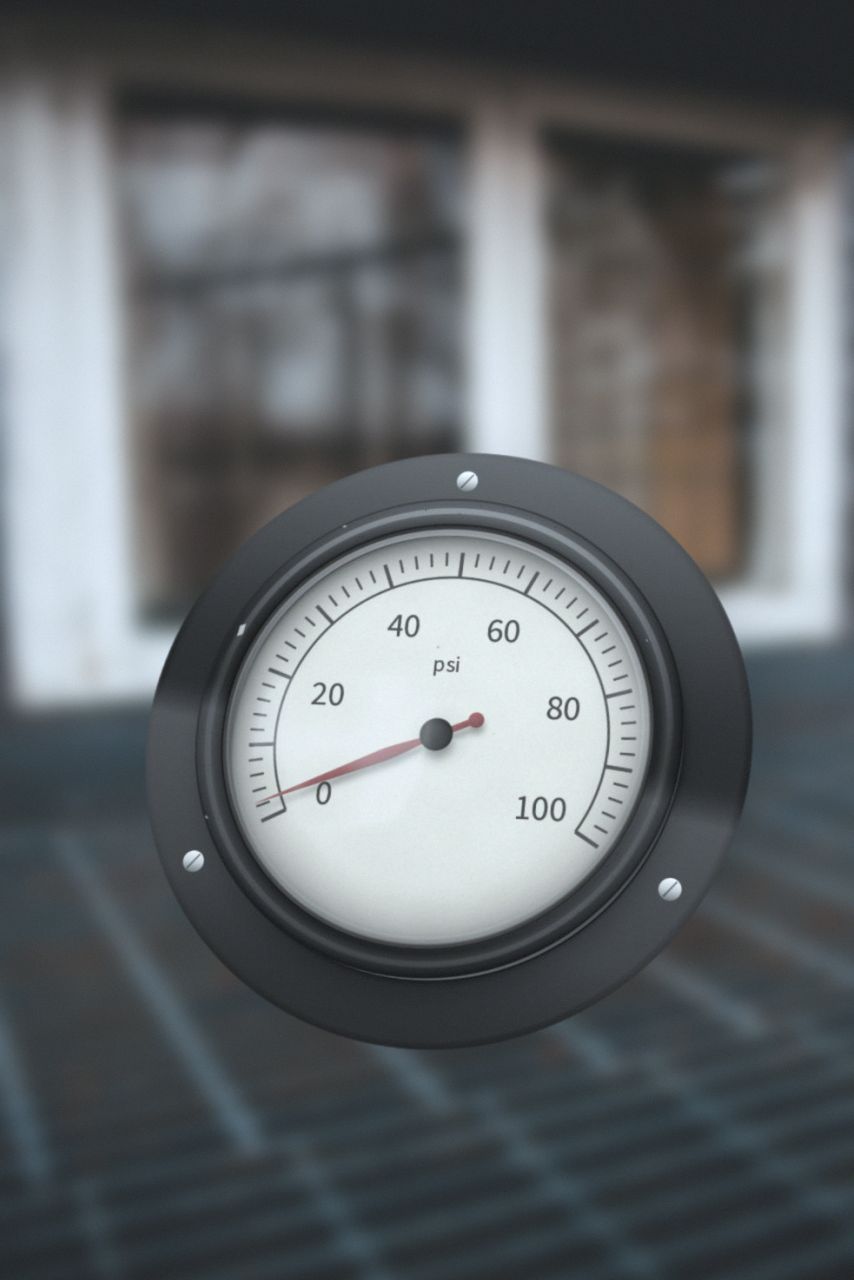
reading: {"value": 2, "unit": "psi"}
